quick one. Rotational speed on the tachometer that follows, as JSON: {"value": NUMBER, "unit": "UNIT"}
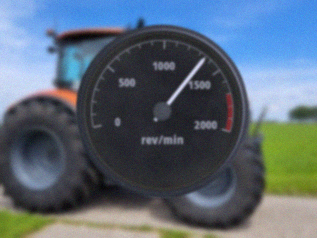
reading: {"value": 1350, "unit": "rpm"}
